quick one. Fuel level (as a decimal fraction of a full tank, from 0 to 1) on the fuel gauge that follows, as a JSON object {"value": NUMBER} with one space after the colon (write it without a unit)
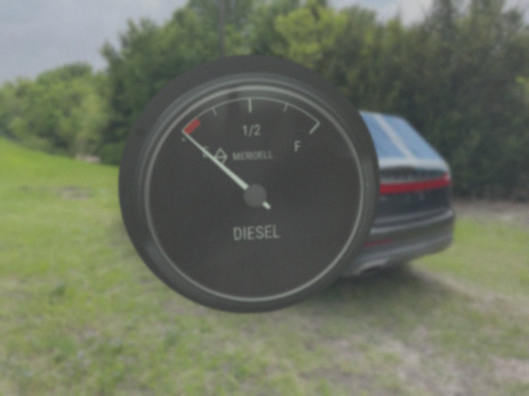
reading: {"value": 0}
